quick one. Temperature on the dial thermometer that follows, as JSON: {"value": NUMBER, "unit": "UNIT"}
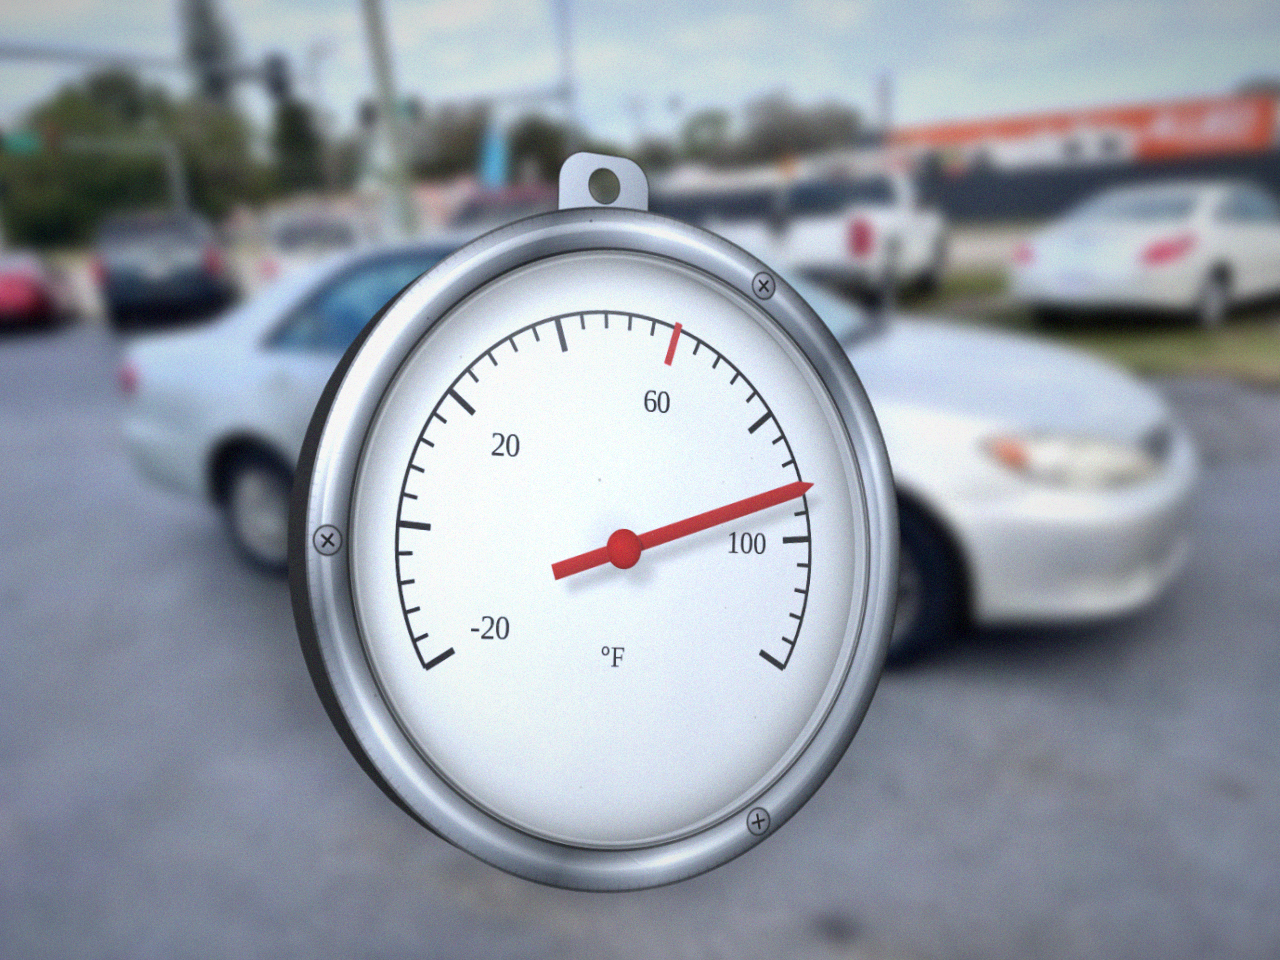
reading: {"value": 92, "unit": "°F"}
